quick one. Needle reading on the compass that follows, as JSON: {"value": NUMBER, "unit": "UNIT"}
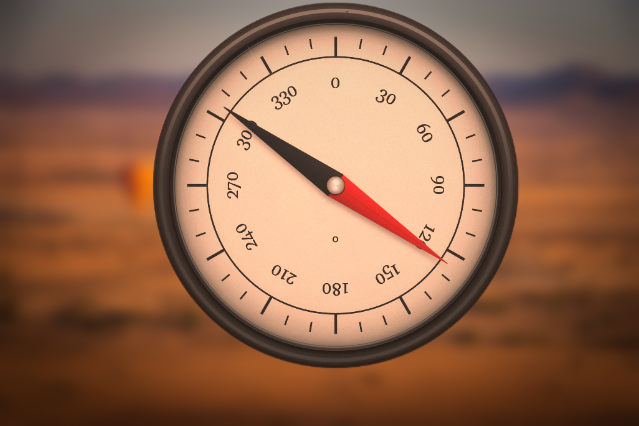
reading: {"value": 125, "unit": "°"}
